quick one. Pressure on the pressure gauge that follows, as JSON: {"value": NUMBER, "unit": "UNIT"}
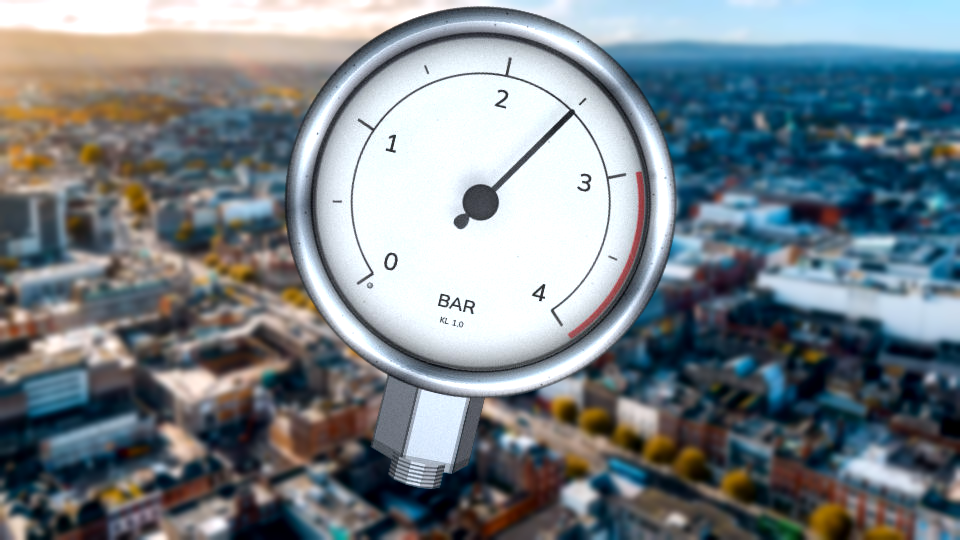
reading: {"value": 2.5, "unit": "bar"}
